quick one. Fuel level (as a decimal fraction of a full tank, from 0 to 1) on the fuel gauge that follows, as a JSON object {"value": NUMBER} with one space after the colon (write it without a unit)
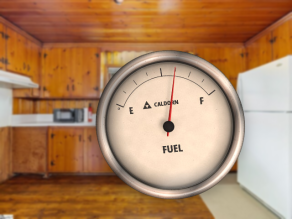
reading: {"value": 0.625}
